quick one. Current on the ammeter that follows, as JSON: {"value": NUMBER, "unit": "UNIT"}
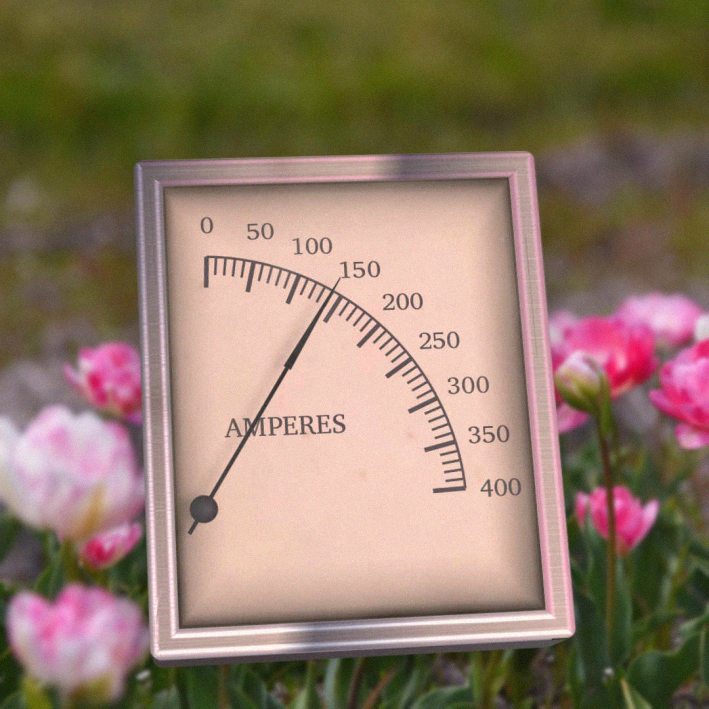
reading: {"value": 140, "unit": "A"}
